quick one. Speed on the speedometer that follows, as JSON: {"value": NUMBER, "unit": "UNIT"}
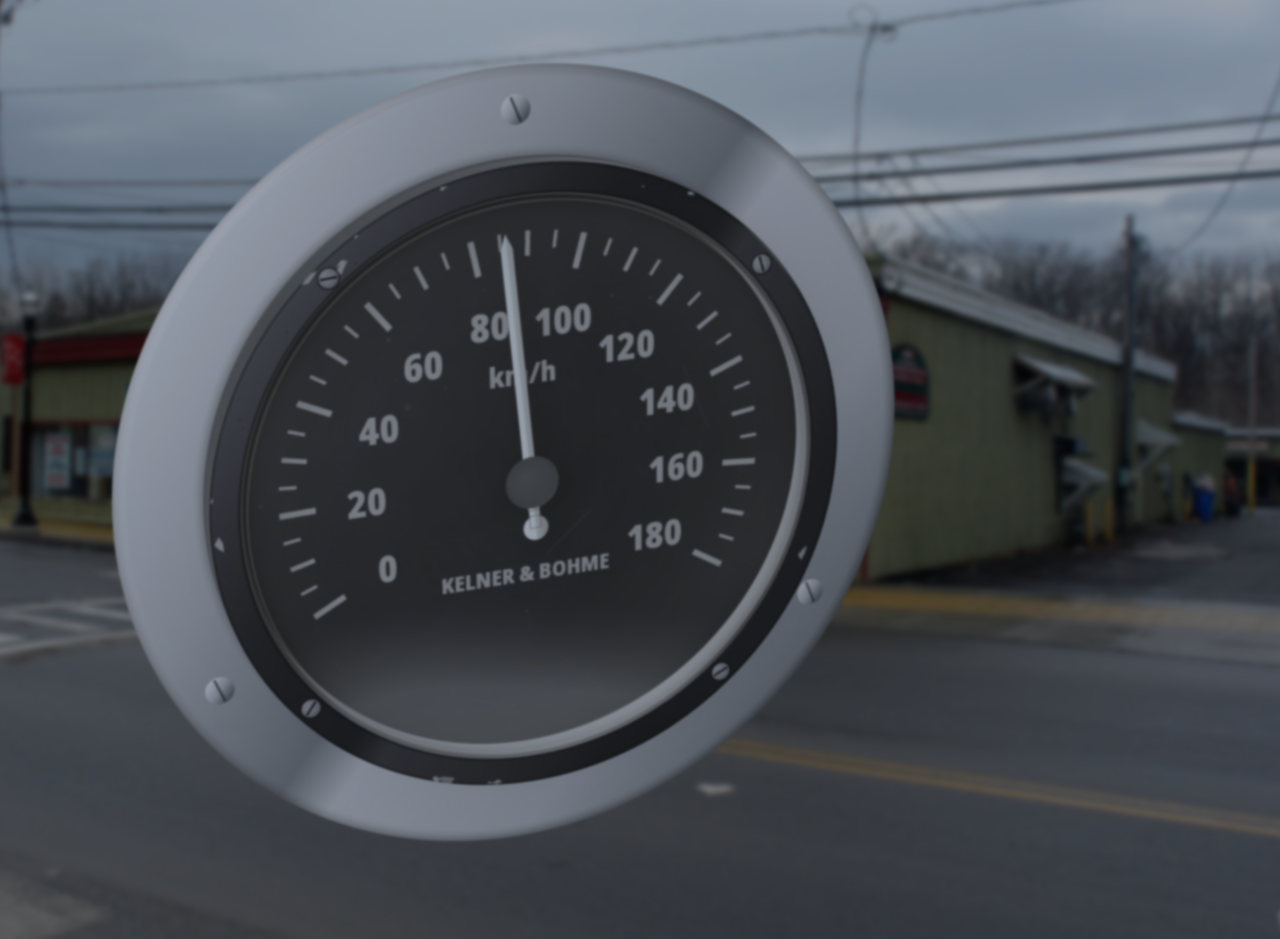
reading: {"value": 85, "unit": "km/h"}
